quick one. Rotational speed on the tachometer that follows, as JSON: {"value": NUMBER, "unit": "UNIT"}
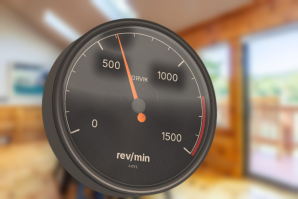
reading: {"value": 600, "unit": "rpm"}
